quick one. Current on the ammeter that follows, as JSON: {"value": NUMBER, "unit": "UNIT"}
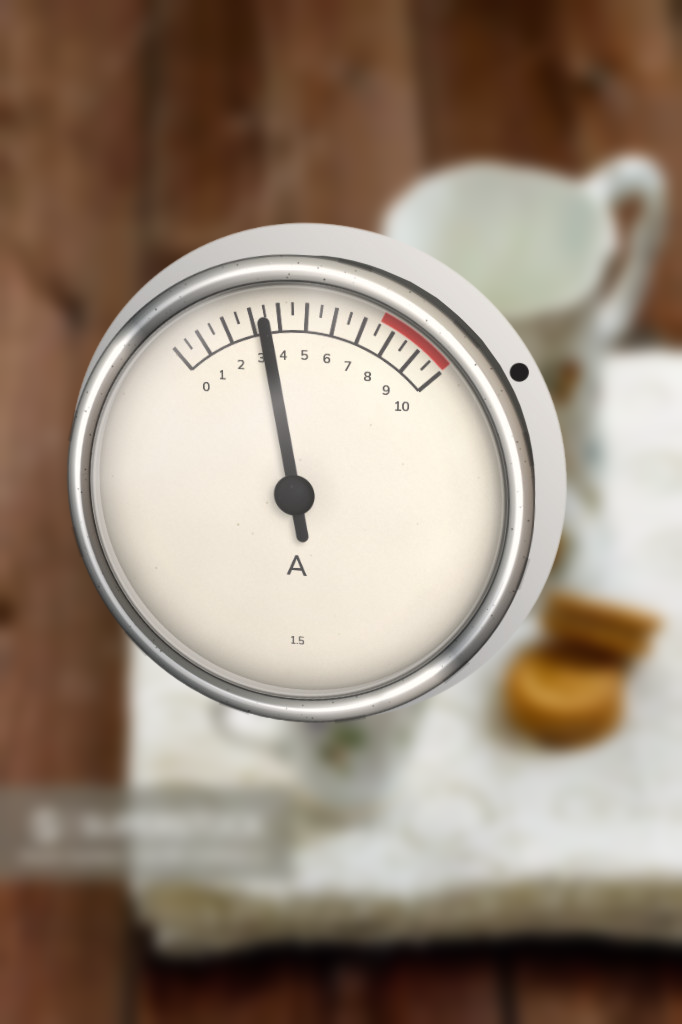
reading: {"value": 3.5, "unit": "A"}
